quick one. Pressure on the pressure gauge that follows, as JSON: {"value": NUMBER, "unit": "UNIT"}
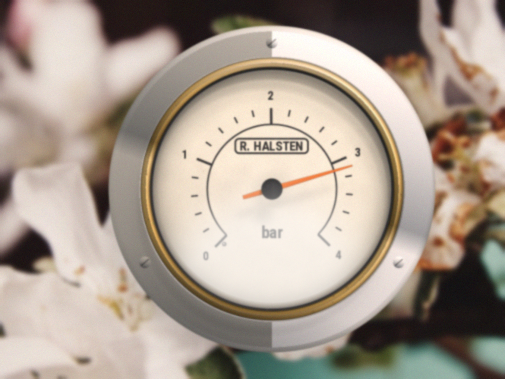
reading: {"value": 3.1, "unit": "bar"}
